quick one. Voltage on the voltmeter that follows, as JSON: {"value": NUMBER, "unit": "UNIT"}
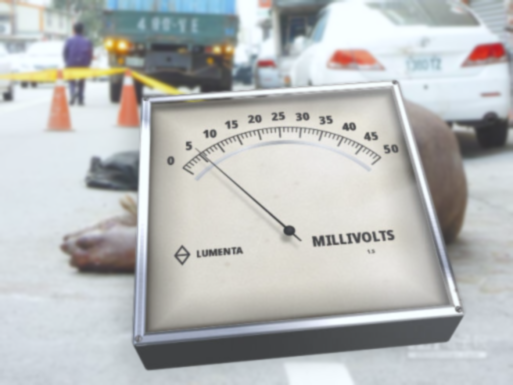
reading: {"value": 5, "unit": "mV"}
